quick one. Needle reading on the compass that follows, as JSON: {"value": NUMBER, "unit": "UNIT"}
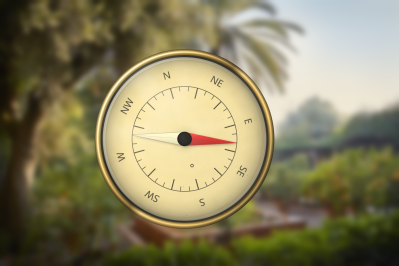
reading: {"value": 110, "unit": "°"}
